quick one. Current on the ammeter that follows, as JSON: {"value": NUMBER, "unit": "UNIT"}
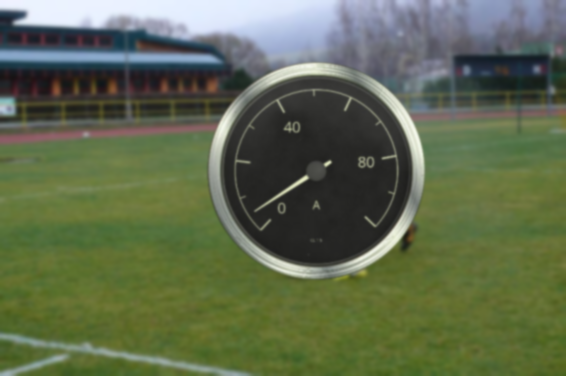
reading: {"value": 5, "unit": "A"}
